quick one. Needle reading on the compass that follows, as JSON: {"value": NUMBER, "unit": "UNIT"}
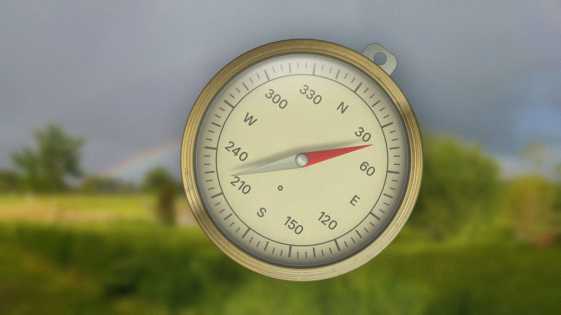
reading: {"value": 40, "unit": "°"}
